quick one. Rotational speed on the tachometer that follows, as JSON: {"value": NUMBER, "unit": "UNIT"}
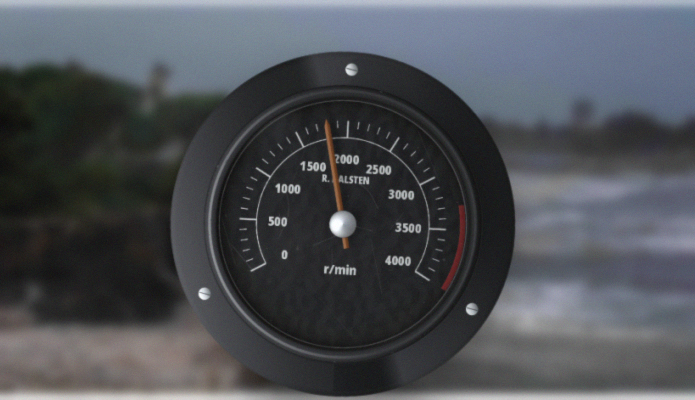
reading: {"value": 1800, "unit": "rpm"}
